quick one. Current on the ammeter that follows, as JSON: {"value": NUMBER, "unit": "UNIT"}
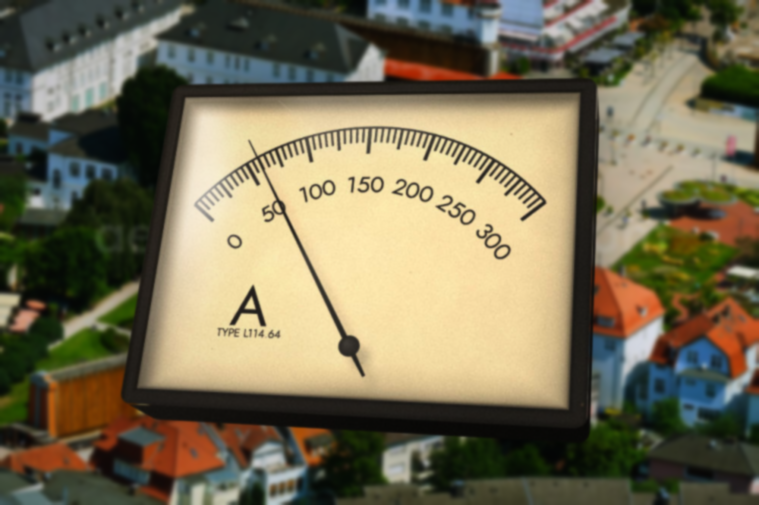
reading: {"value": 60, "unit": "A"}
